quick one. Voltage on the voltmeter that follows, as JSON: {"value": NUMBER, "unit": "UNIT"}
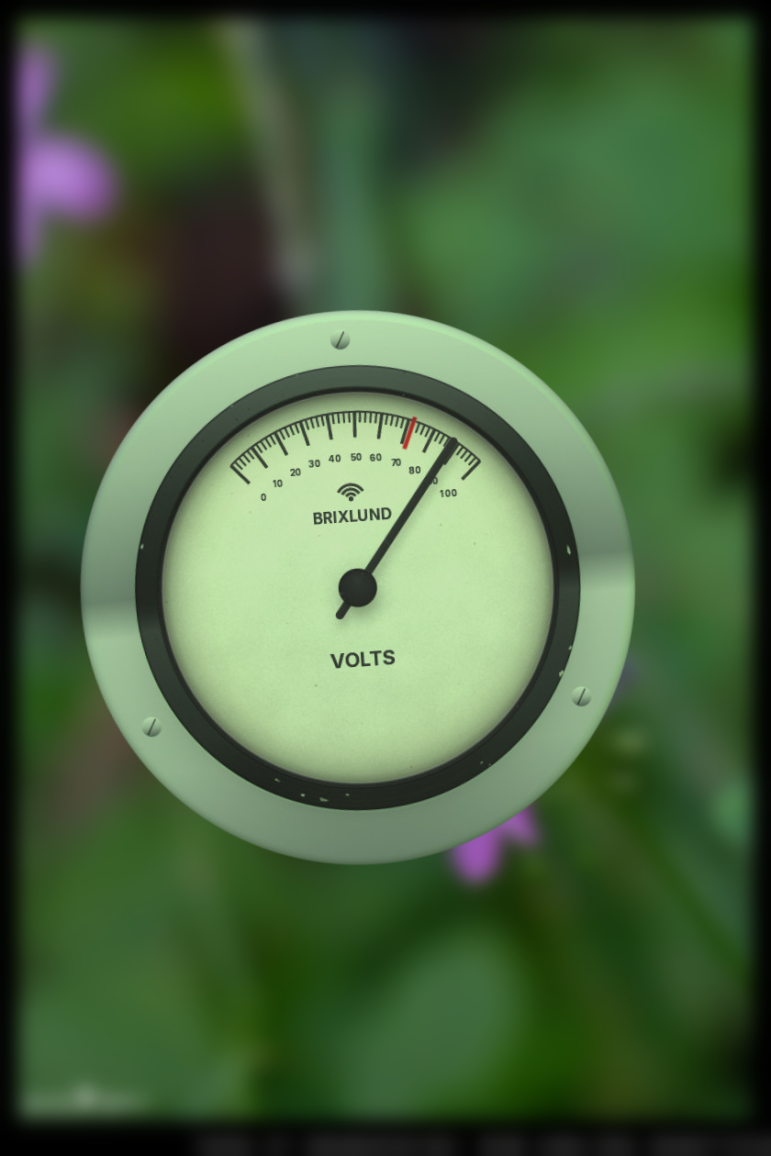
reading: {"value": 88, "unit": "V"}
